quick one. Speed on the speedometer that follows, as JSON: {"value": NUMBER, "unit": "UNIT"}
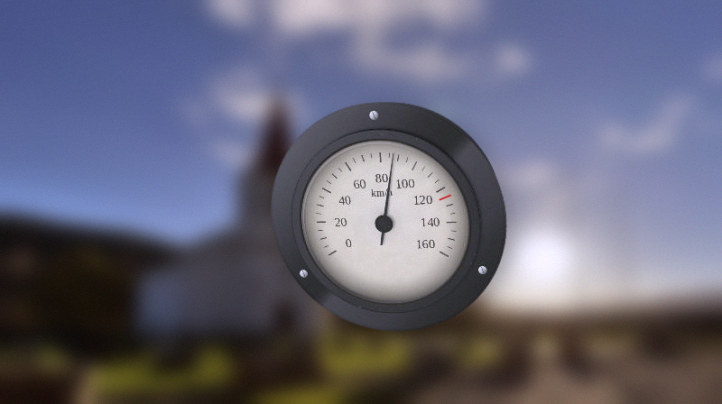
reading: {"value": 87.5, "unit": "km/h"}
